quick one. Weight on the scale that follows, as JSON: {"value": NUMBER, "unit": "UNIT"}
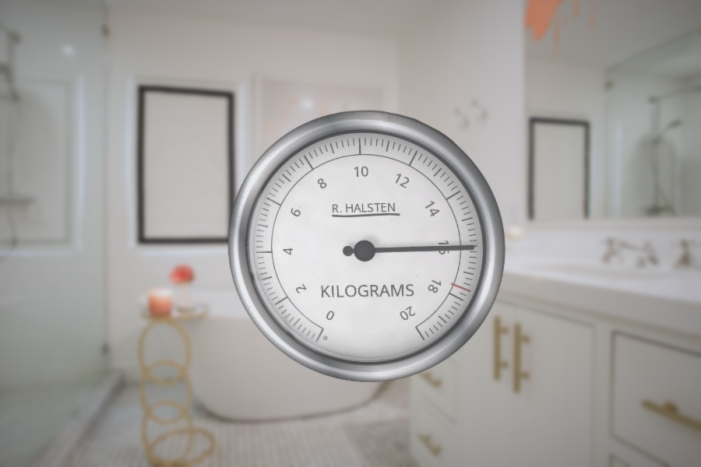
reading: {"value": 16, "unit": "kg"}
